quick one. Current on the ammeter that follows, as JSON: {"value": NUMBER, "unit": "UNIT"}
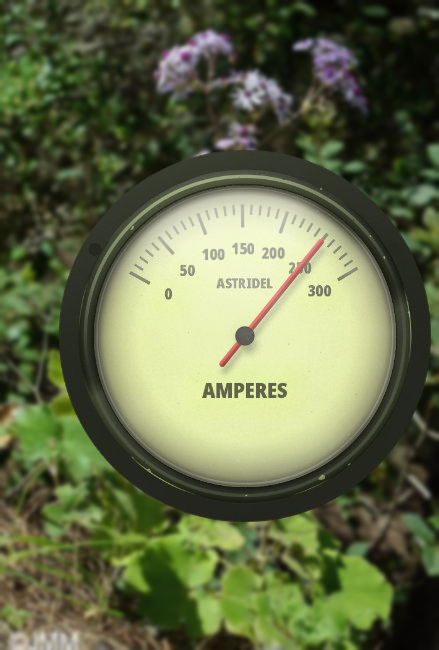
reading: {"value": 250, "unit": "A"}
